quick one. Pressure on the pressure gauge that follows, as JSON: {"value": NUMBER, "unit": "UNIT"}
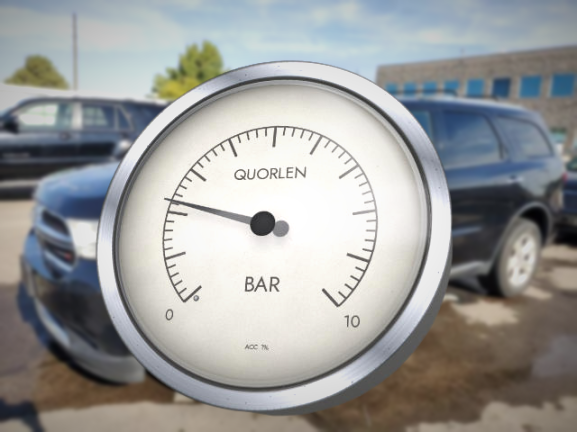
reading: {"value": 2.2, "unit": "bar"}
